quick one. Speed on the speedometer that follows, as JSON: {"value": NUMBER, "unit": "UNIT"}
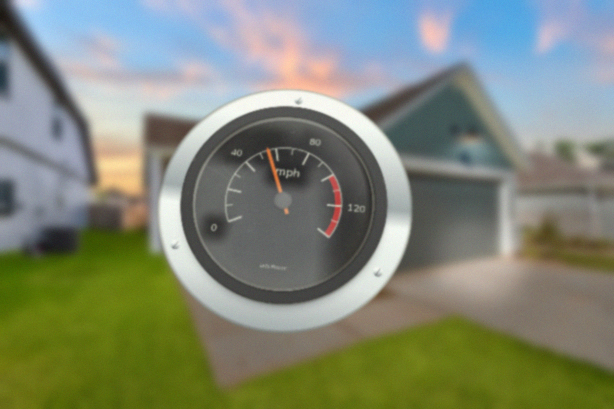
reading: {"value": 55, "unit": "mph"}
